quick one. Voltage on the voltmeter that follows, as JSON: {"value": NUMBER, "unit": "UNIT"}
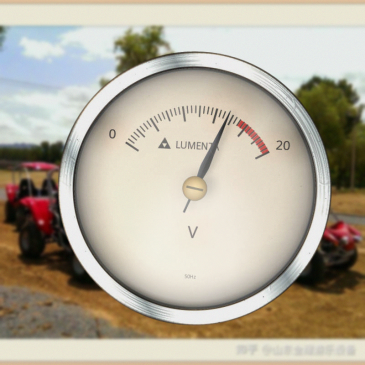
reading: {"value": 13.5, "unit": "V"}
